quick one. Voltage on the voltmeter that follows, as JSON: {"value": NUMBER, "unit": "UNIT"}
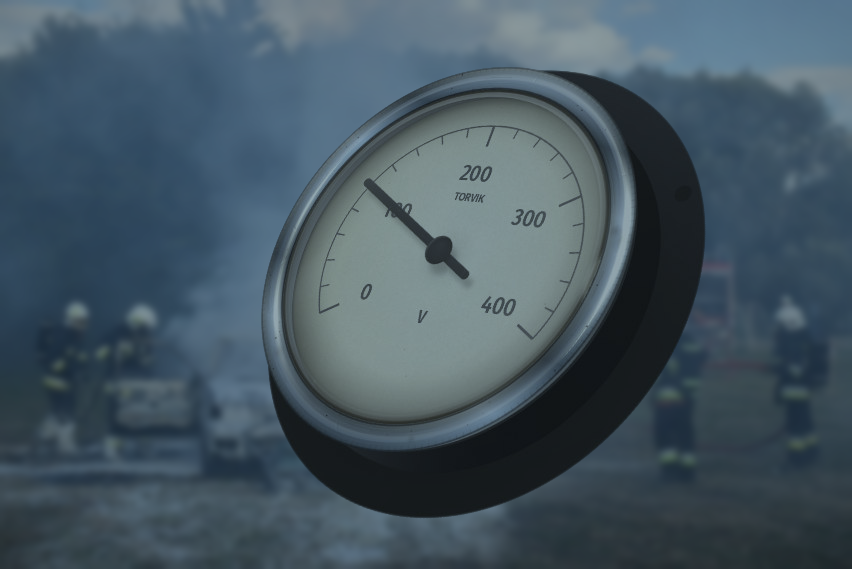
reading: {"value": 100, "unit": "V"}
